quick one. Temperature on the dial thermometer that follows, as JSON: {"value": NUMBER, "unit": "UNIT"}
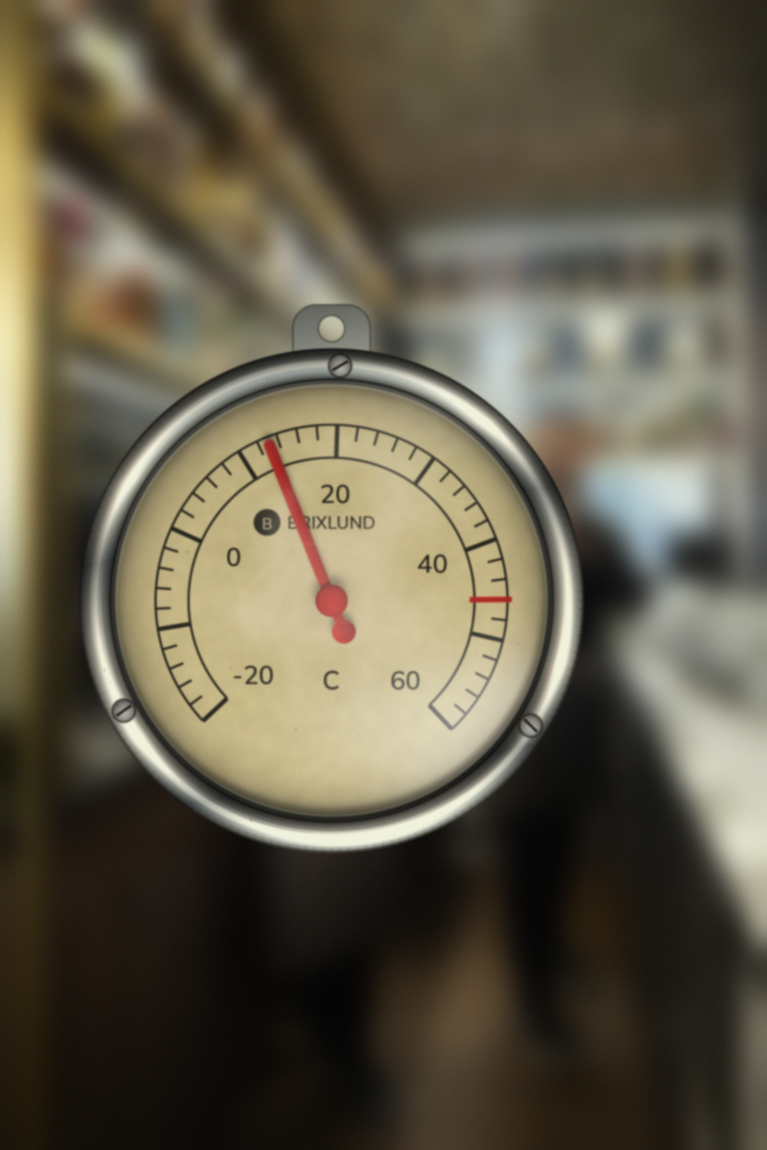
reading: {"value": 13, "unit": "°C"}
